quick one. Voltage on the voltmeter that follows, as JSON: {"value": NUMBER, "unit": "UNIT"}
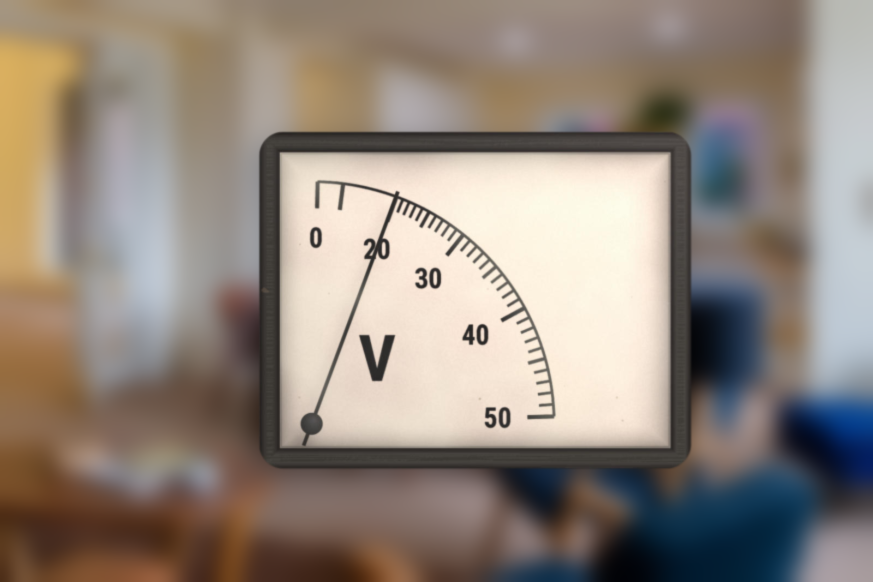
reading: {"value": 20, "unit": "V"}
